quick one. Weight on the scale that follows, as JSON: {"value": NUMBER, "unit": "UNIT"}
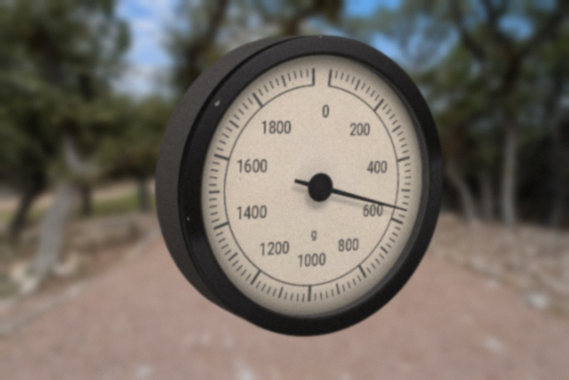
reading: {"value": 560, "unit": "g"}
